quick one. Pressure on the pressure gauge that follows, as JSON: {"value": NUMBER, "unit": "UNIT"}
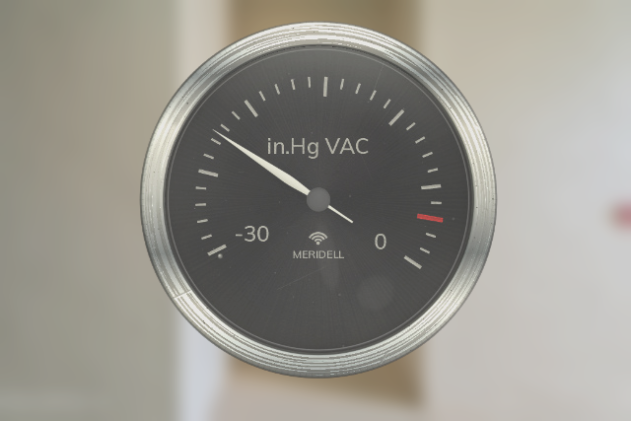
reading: {"value": -22.5, "unit": "inHg"}
